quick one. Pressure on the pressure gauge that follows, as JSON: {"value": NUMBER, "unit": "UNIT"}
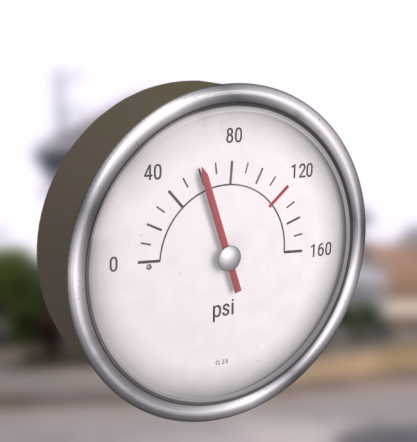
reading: {"value": 60, "unit": "psi"}
